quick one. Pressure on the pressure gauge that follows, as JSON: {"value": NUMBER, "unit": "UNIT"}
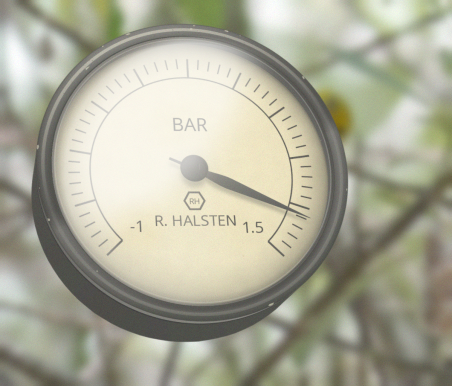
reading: {"value": 1.3, "unit": "bar"}
